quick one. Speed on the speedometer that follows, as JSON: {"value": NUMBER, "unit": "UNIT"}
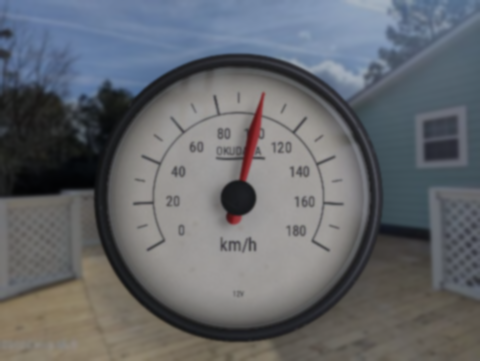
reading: {"value": 100, "unit": "km/h"}
